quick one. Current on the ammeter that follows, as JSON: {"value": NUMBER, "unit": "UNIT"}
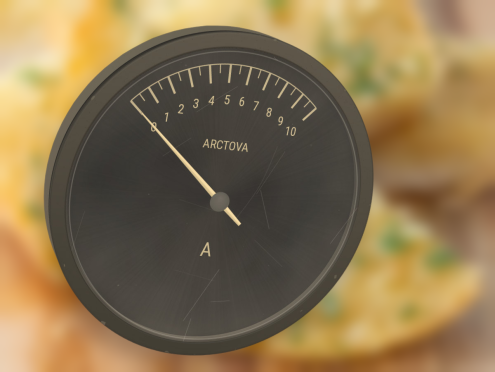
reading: {"value": 0, "unit": "A"}
